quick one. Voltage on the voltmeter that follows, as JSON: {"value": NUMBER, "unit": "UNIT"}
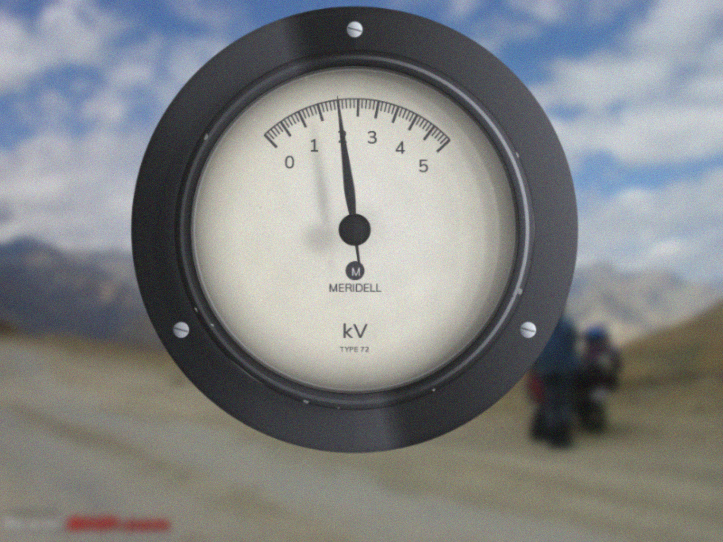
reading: {"value": 2, "unit": "kV"}
